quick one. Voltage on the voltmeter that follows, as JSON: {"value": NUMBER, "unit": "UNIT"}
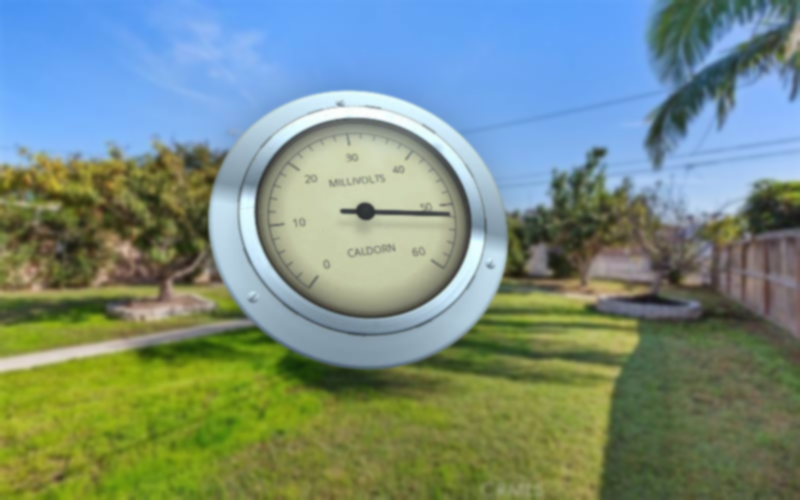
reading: {"value": 52, "unit": "mV"}
